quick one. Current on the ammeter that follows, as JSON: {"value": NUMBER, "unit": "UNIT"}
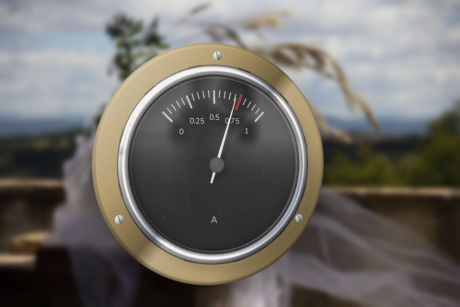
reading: {"value": 0.7, "unit": "A"}
